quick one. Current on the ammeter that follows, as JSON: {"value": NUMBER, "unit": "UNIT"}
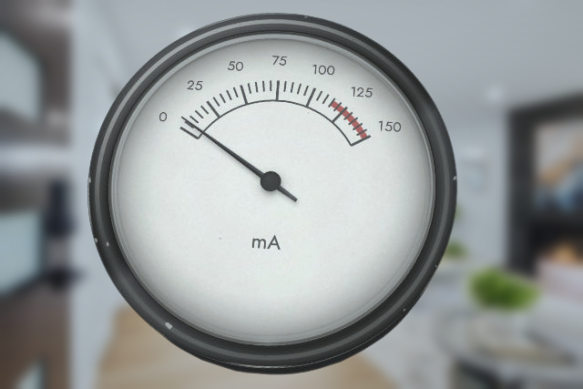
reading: {"value": 5, "unit": "mA"}
